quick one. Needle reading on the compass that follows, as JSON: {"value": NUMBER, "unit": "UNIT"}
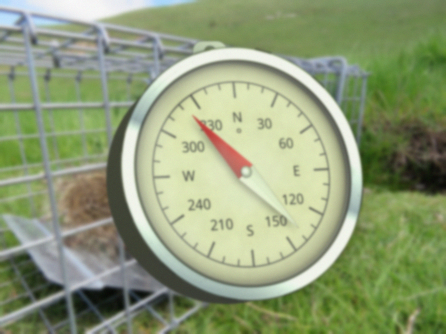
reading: {"value": 320, "unit": "°"}
